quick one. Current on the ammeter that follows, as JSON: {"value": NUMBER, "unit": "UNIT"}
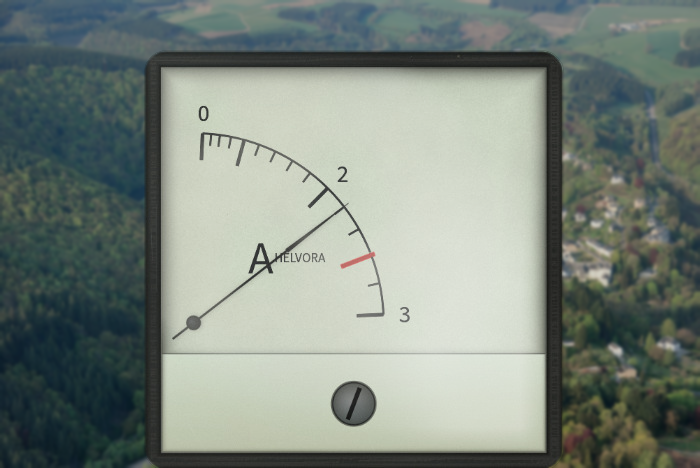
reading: {"value": 2.2, "unit": "A"}
